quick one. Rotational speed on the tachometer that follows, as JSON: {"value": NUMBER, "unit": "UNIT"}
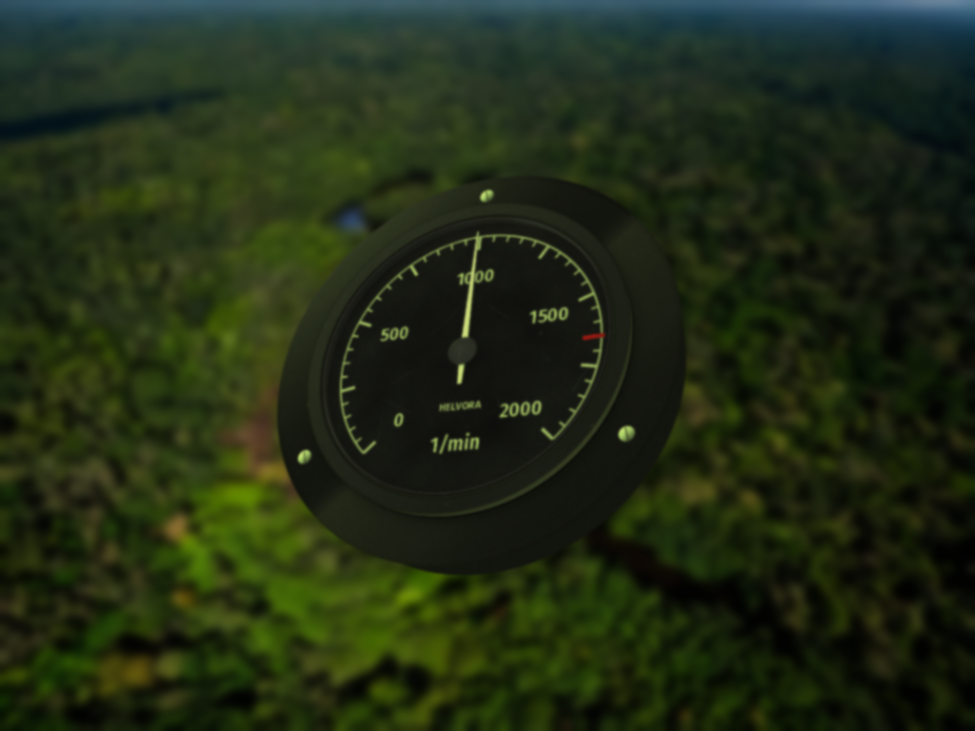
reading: {"value": 1000, "unit": "rpm"}
